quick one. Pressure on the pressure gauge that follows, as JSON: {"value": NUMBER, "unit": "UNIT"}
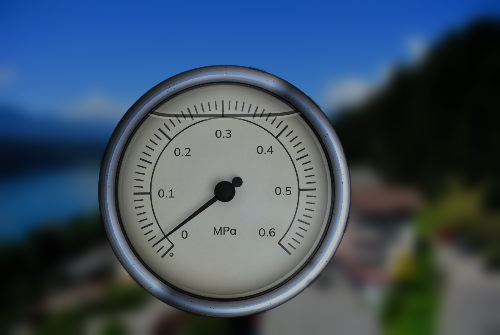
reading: {"value": 0.02, "unit": "MPa"}
